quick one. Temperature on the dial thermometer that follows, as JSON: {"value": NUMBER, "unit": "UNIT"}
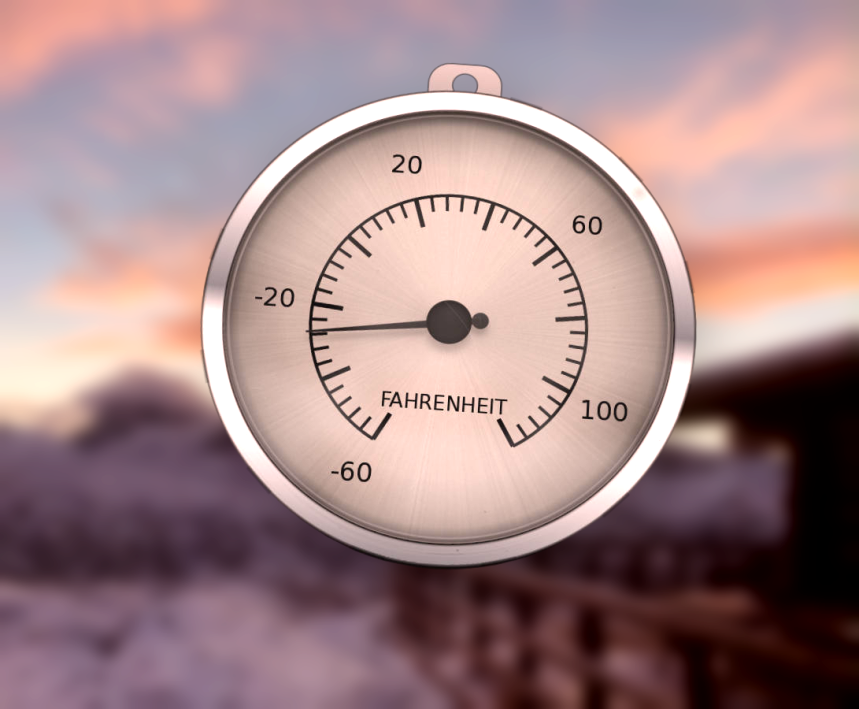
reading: {"value": -28, "unit": "°F"}
